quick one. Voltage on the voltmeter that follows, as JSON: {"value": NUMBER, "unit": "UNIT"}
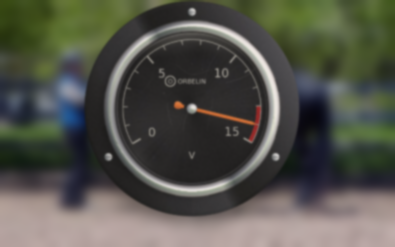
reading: {"value": 14, "unit": "V"}
